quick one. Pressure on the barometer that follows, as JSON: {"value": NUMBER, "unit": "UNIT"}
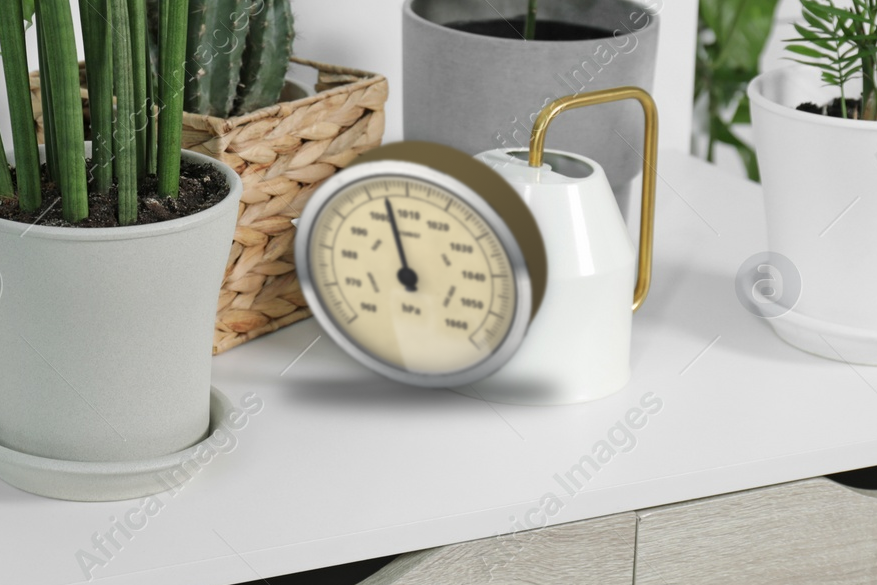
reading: {"value": 1005, "unit": "hPa"}
